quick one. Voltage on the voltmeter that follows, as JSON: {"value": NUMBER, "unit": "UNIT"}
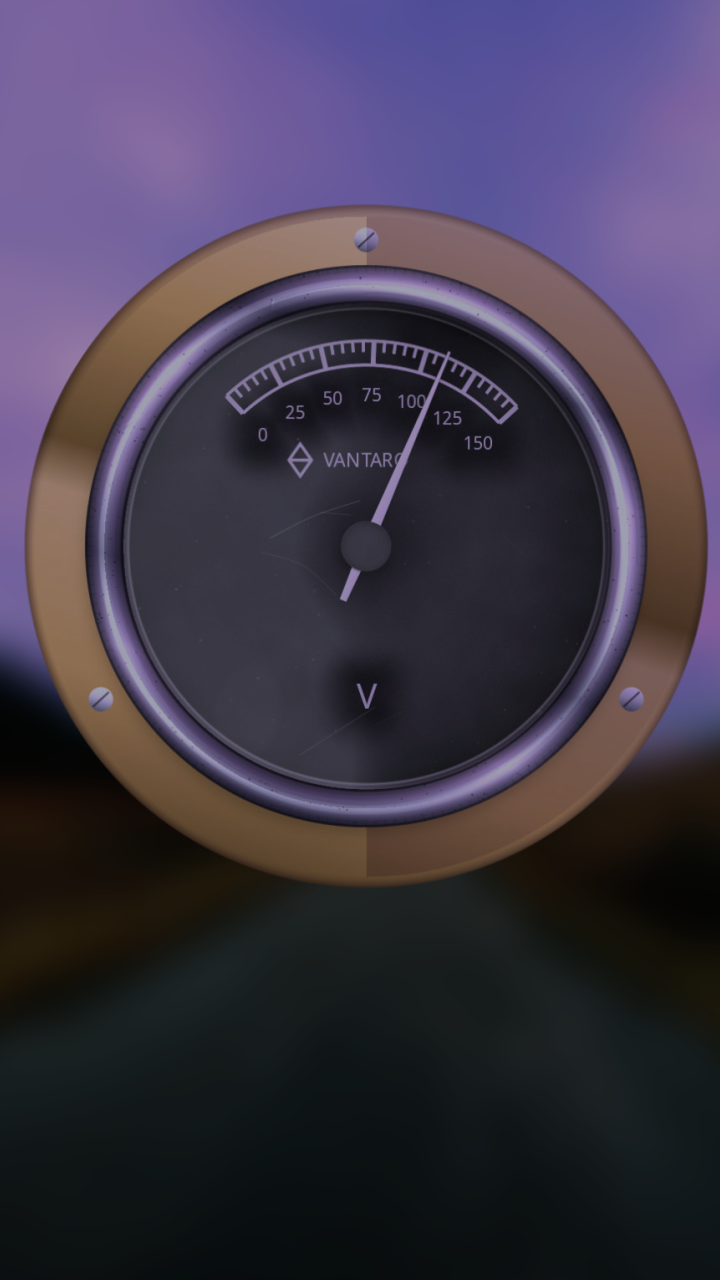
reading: {"value": 110, "unit": "V"}
